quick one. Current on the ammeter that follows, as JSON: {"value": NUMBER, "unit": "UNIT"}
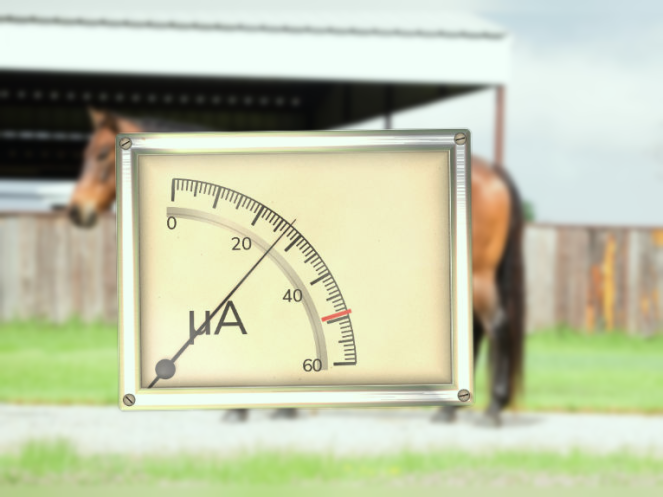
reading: {"value": 27, "unit": "µA"}
